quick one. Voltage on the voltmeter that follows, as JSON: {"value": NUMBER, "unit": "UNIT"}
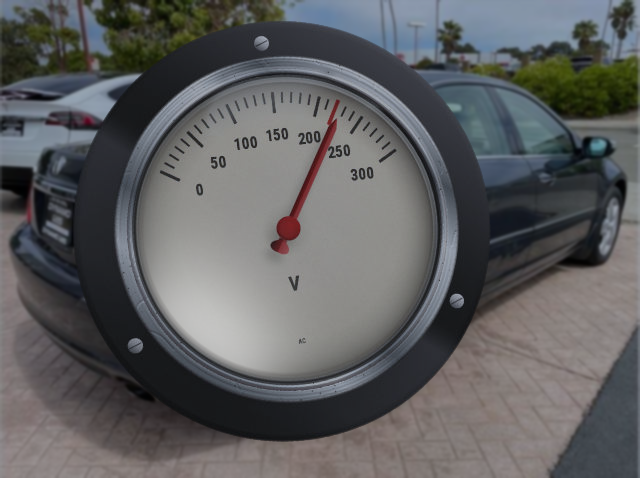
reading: {"value": 225, "unit": "V"}
